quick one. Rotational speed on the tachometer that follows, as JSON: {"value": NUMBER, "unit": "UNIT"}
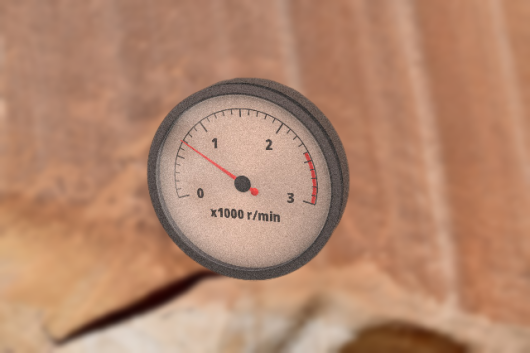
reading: {"value": 700, "unit": "rpm"}
